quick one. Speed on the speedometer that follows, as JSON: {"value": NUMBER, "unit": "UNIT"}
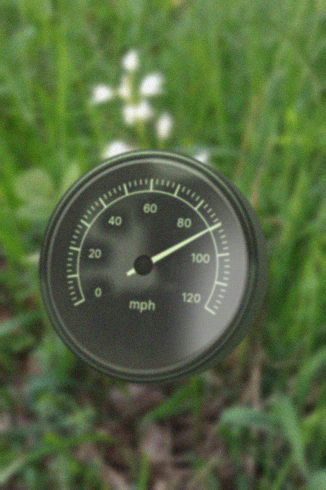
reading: {"value": 90, "unit": "mph"}
